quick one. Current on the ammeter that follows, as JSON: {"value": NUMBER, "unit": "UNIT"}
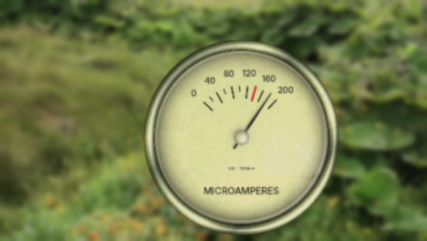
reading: {"value": 180, "unit": "µA"}
